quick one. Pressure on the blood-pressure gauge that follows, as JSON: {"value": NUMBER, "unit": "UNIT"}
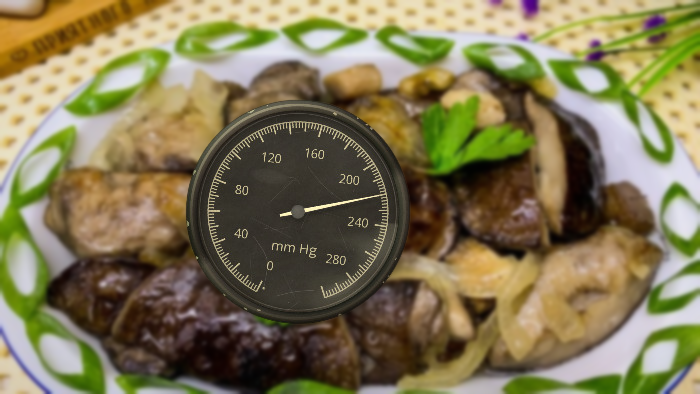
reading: {"value": 220, "unit": "mmHg"}
